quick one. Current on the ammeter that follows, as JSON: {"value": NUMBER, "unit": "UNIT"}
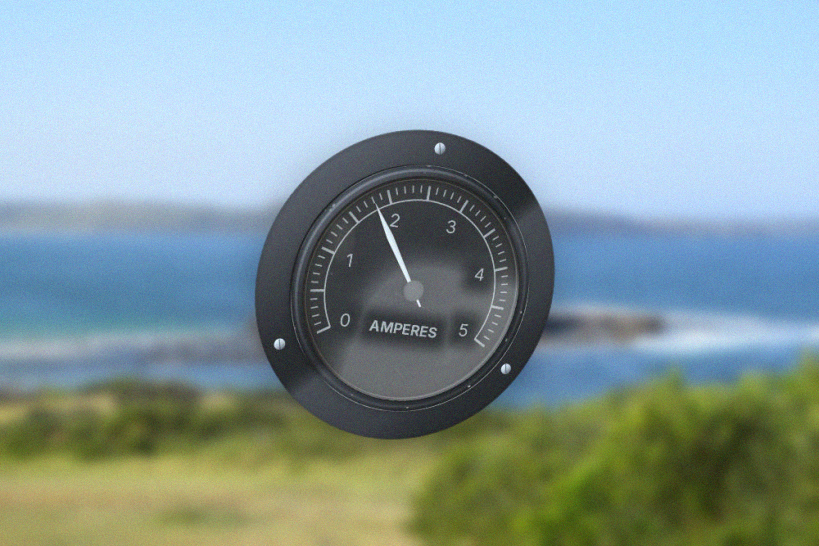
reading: {"value": 1.8, "unit": "A"}
